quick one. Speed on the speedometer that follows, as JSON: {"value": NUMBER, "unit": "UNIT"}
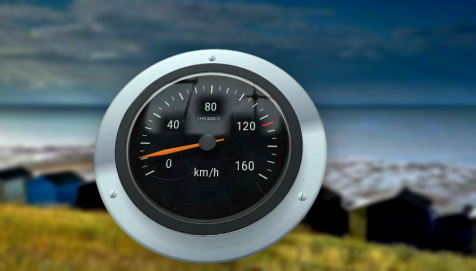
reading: {"value": 10, "unit": "km/h"}
